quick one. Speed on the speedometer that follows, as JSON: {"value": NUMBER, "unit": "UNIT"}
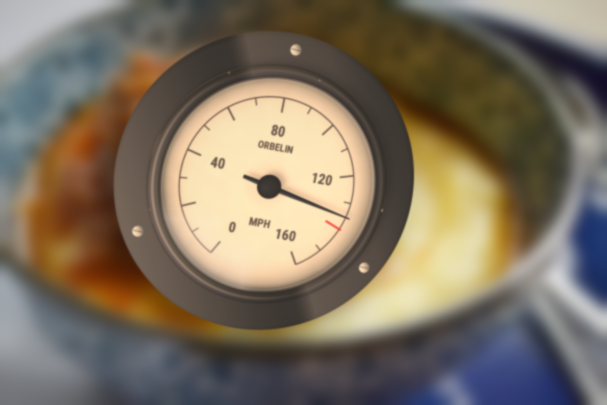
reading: {"value": 135, "unit": "mph"}
